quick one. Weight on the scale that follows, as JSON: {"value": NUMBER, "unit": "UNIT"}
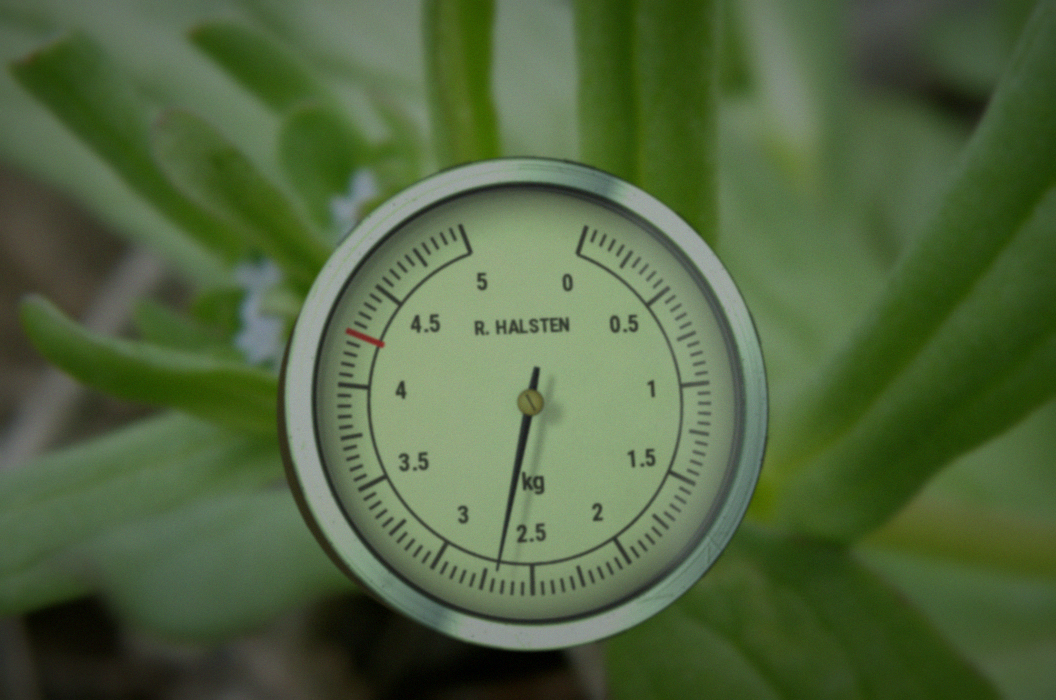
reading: {"value": 2.7, "unit": "kg"}
